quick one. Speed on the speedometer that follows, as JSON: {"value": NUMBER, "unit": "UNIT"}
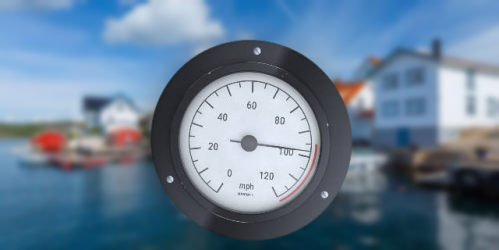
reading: {"value": 97.5, "unit": "mph"}
